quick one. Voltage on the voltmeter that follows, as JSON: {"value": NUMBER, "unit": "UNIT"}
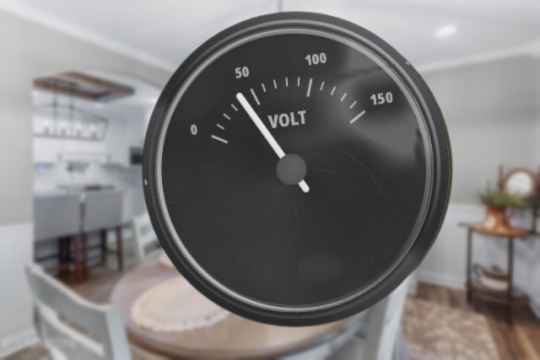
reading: {"value": 40, "unit": "V"}
